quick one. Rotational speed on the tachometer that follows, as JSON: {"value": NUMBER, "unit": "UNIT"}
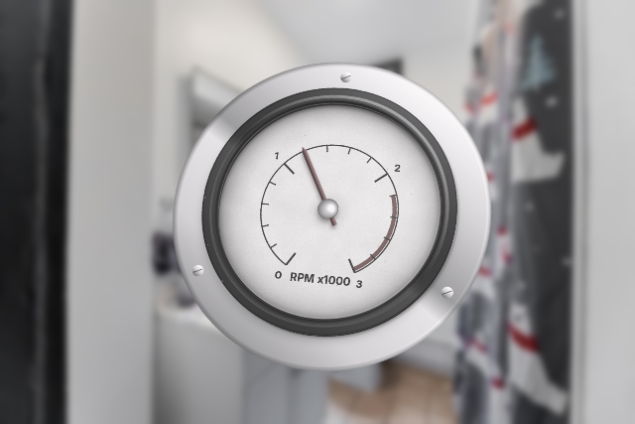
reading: {"value": 1200, "unit": "rpm"}
